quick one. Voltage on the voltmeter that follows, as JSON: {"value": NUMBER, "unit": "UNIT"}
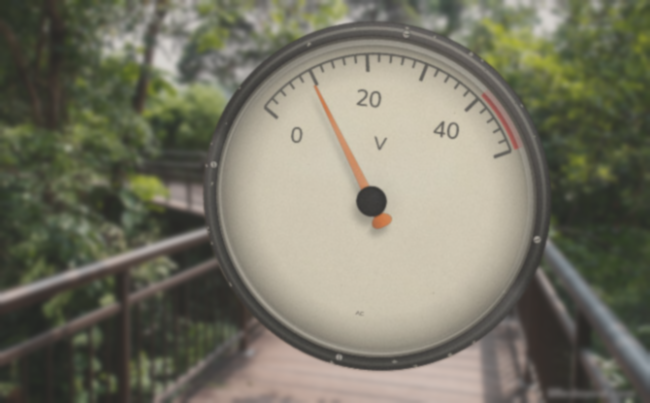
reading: {"value": 10, "unit": "V"}
